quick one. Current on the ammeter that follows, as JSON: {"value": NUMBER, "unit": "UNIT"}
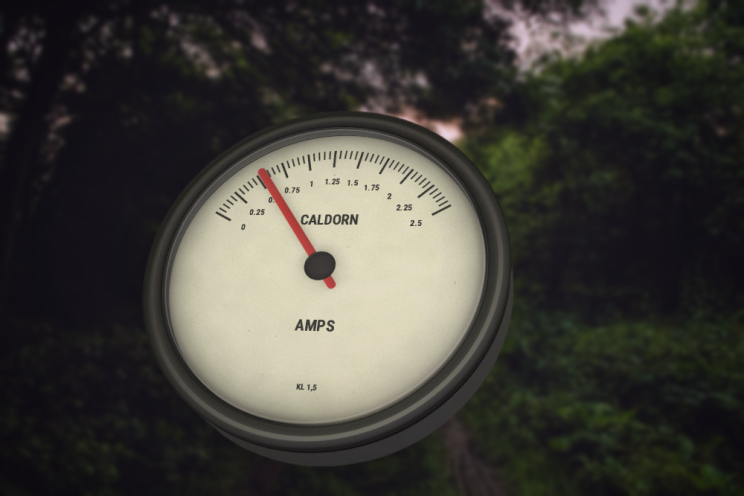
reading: {"value": 0.55, "unit": "A"}
